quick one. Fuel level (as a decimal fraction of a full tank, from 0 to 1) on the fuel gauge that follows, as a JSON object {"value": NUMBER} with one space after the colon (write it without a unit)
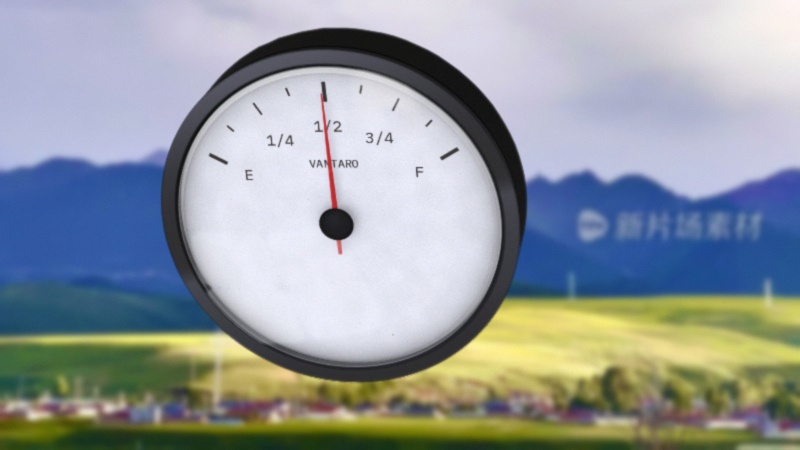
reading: {"value": 0.5}
